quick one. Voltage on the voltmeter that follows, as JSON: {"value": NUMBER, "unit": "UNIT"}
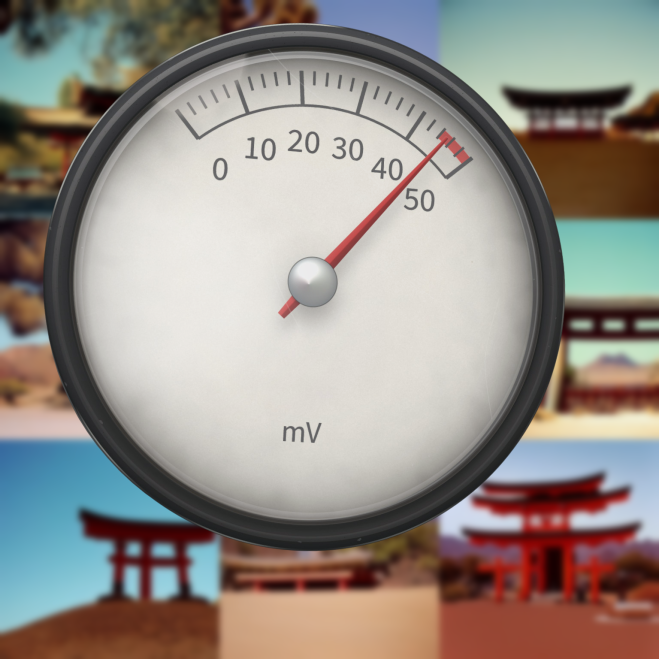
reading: {"value": 45, "unit": "mV"}
